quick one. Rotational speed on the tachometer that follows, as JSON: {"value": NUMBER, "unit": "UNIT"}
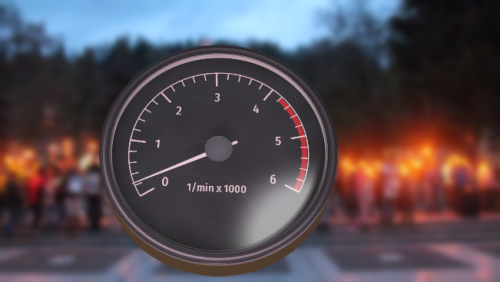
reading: {"value": 200, "unit": "rpm"}
